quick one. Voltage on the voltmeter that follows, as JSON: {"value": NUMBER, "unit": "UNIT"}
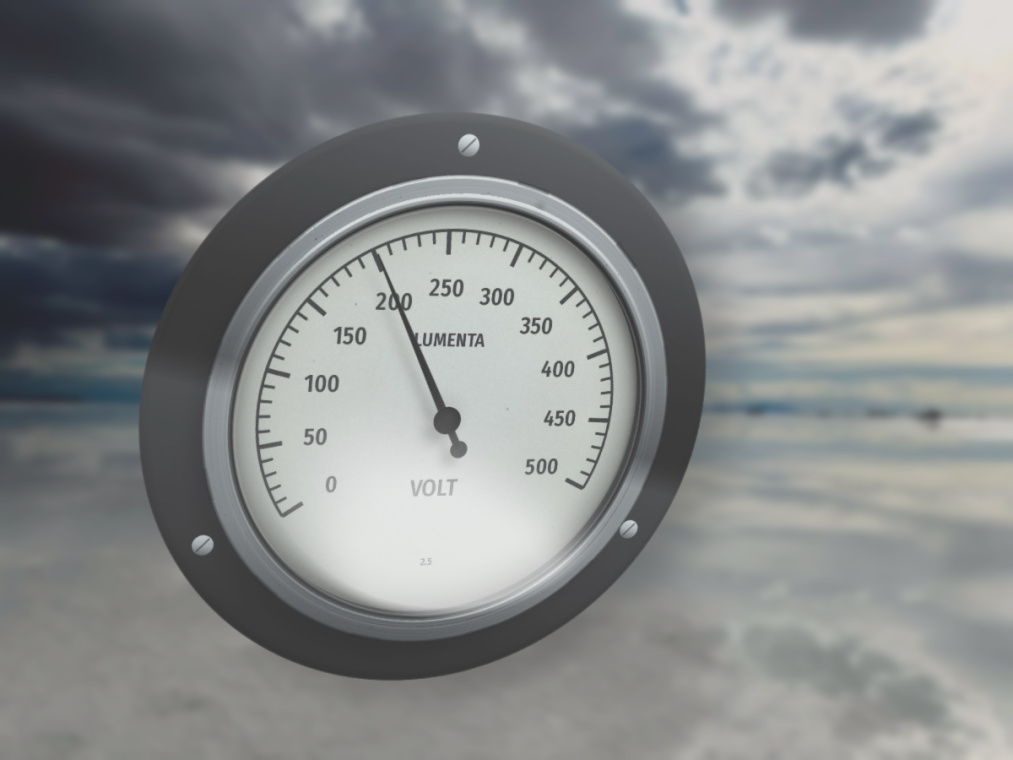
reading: {"value": 200, "unit": "V"}
